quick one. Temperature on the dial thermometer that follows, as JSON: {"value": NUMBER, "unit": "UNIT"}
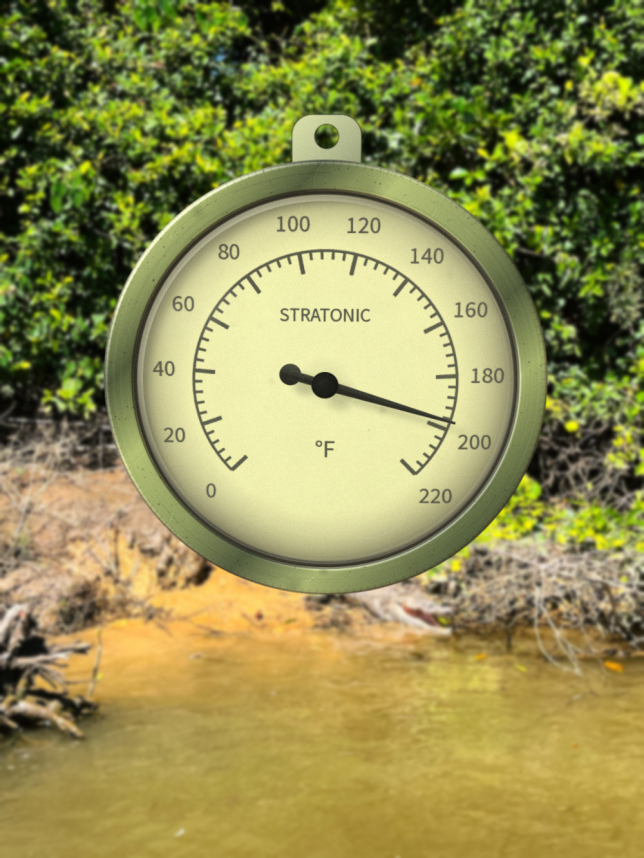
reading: {"value": 196, "unit": "°F"}
